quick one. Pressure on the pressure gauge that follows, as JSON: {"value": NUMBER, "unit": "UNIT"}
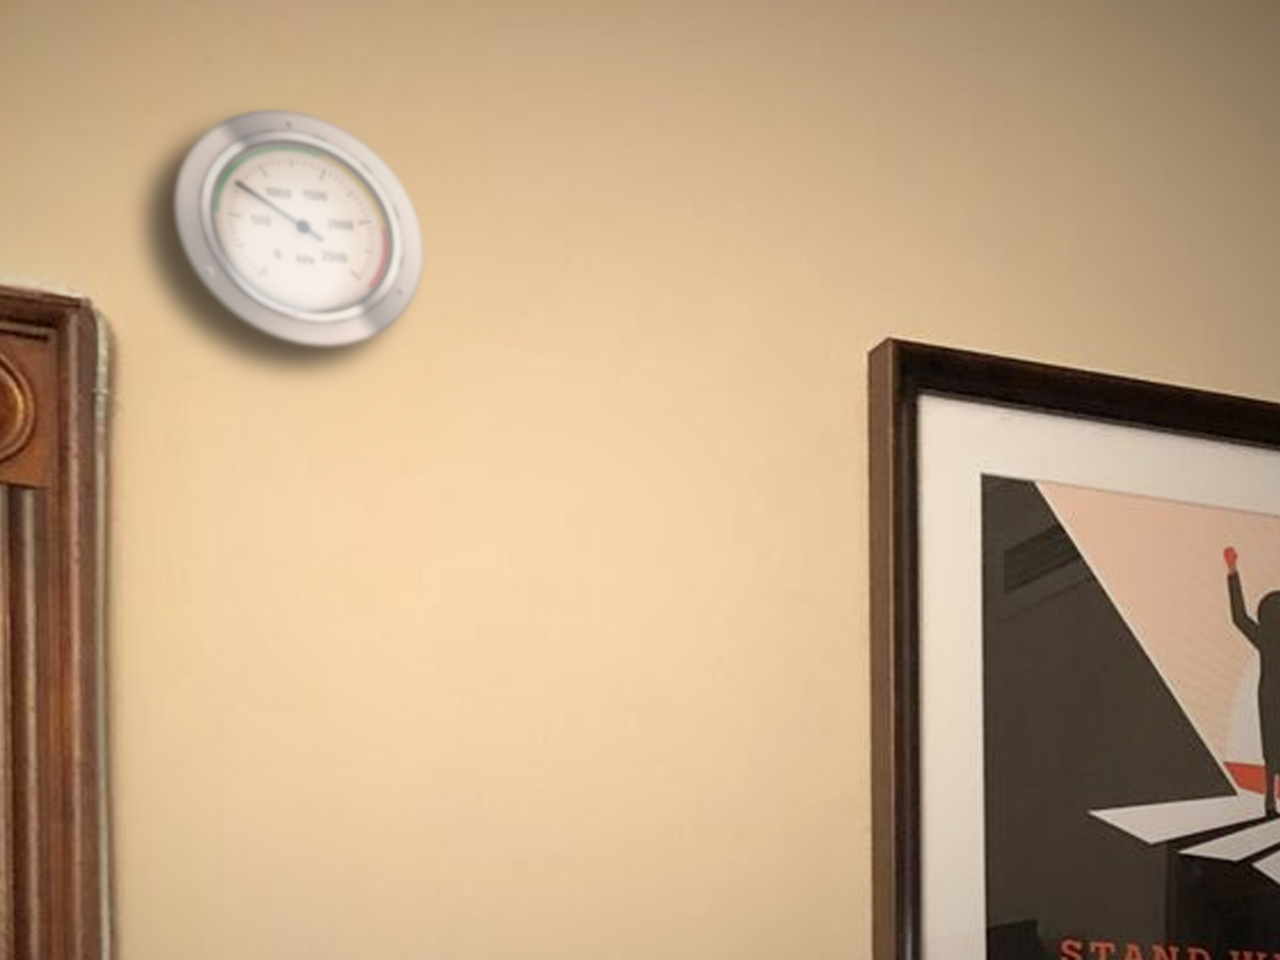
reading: {"value": 750, "unit": "kPa"}
